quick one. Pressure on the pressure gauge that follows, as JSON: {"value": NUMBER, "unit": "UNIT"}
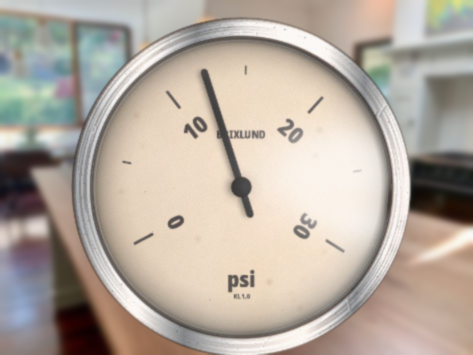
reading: {"value": 12.5, "unit": "psi"}
